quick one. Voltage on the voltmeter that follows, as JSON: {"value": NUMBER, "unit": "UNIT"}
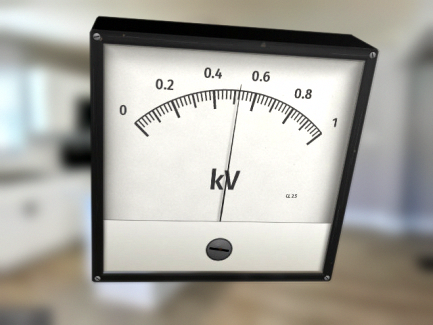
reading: {"value": 0.52, "unit": "kV"}
